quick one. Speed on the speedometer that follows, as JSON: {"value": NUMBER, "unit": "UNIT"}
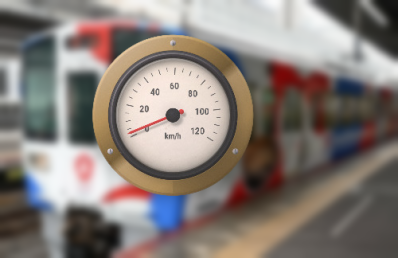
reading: {"value": 2.5, "unit": "km/h"}
